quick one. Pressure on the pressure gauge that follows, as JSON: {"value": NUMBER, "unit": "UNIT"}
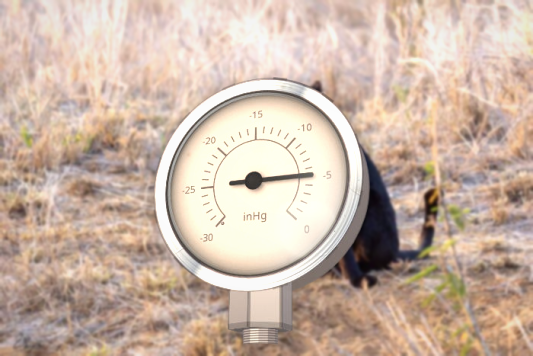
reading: {"value": -5, "unit": "inHg"}
